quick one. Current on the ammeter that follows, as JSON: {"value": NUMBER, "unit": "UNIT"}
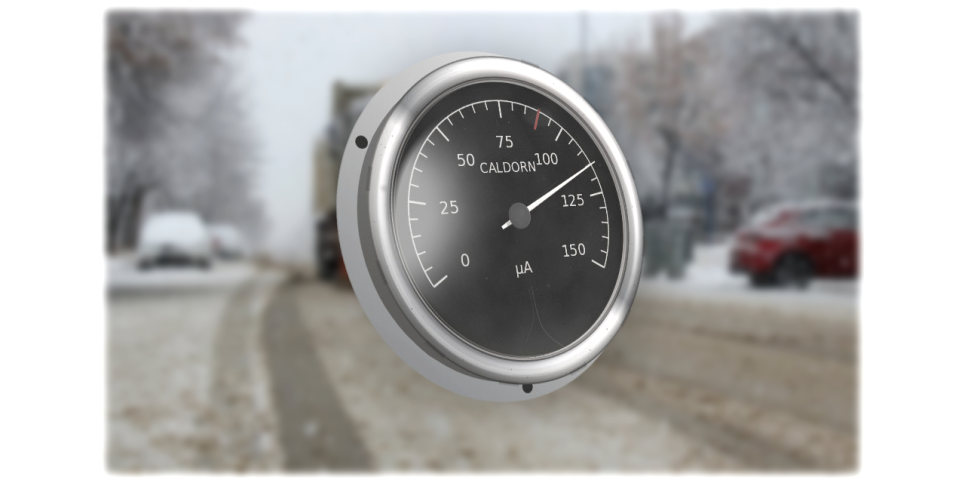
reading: {"value": 115, "unit": "µA"}
